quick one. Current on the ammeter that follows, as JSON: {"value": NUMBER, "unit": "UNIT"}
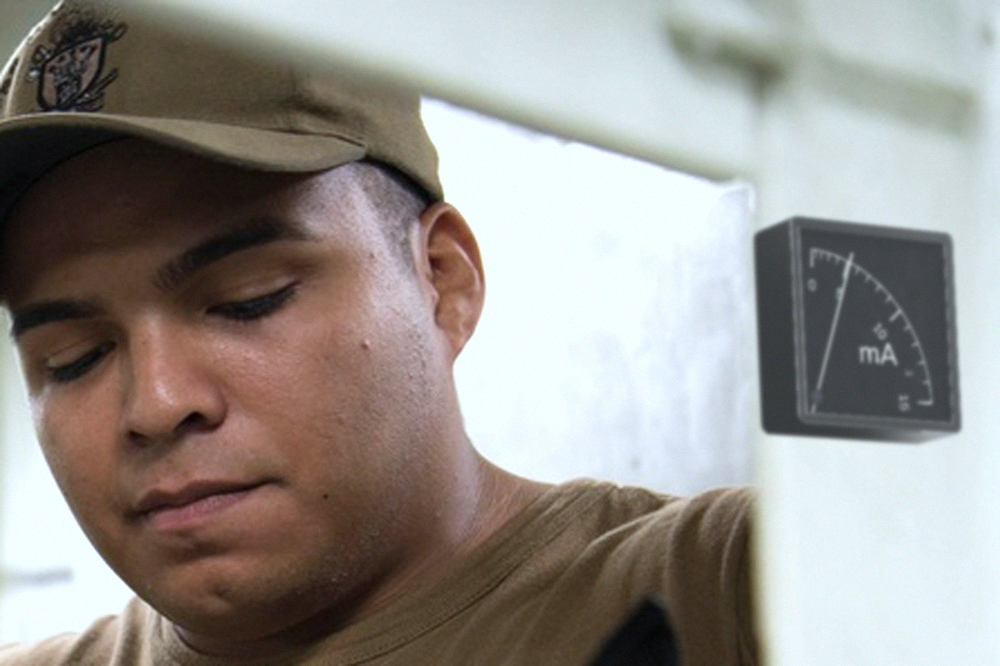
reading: {"value": 5, "unit": "mA"}
